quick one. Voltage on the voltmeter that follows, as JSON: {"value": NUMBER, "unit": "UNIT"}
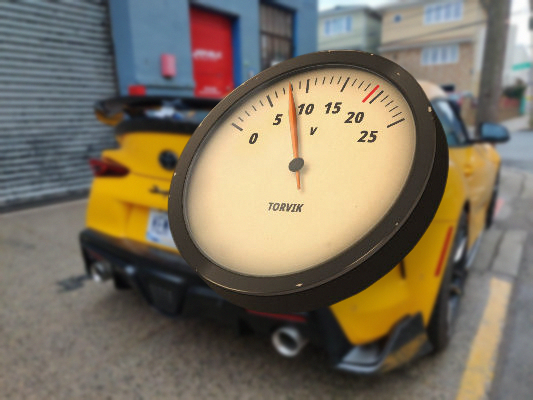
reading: {"value": 8, "unit": "V"}
